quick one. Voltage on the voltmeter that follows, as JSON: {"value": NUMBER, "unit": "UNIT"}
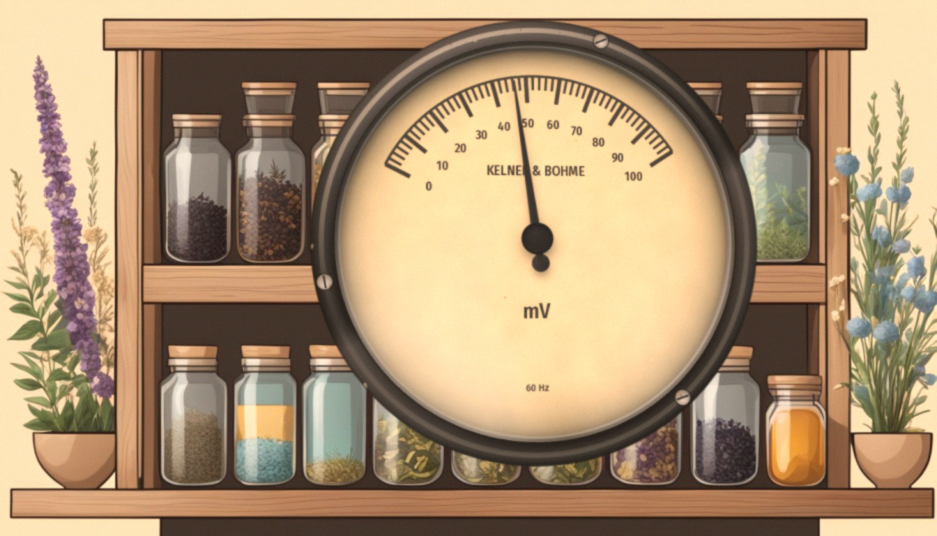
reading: {"value": 46, "unit": "mV"}
